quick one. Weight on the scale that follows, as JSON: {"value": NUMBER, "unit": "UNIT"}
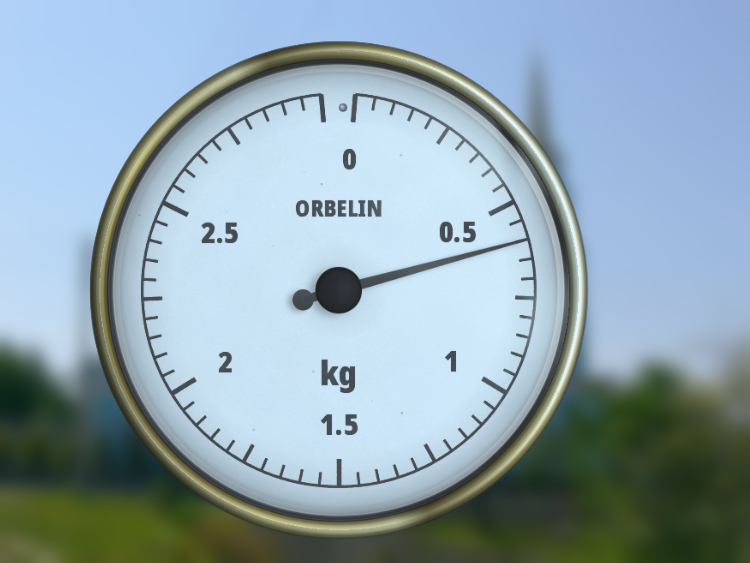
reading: {"value": 0.6, "unit": "kg"}
